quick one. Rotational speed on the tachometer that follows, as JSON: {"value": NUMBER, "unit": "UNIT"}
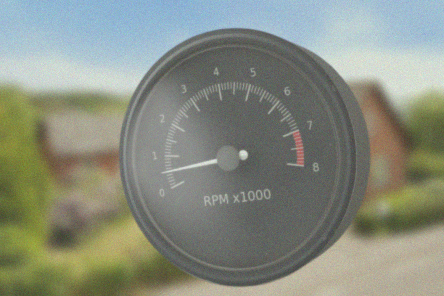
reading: {"value": 500, "unit": "rpm"}
